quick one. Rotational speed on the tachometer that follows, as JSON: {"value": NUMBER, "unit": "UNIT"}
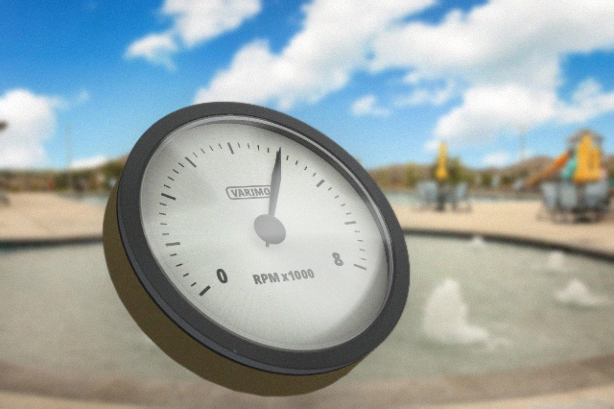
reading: {"value": 5000, "unit": "rpm"}
